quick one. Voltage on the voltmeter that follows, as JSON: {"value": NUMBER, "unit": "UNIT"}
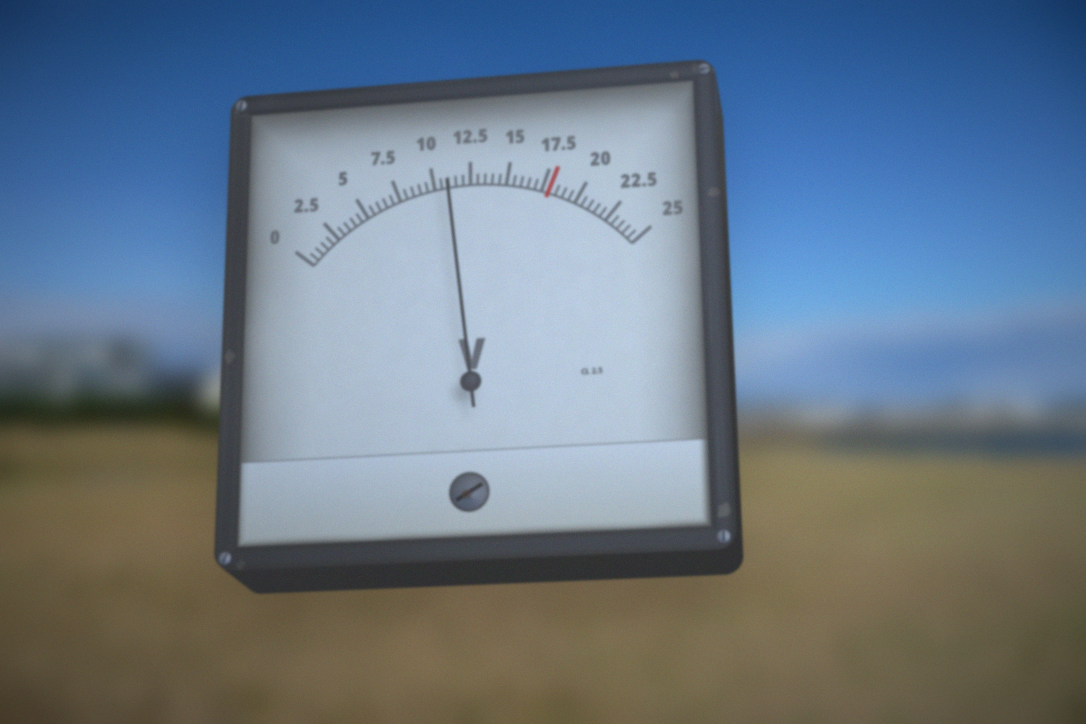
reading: {"value": 11, "unit": "V"}
